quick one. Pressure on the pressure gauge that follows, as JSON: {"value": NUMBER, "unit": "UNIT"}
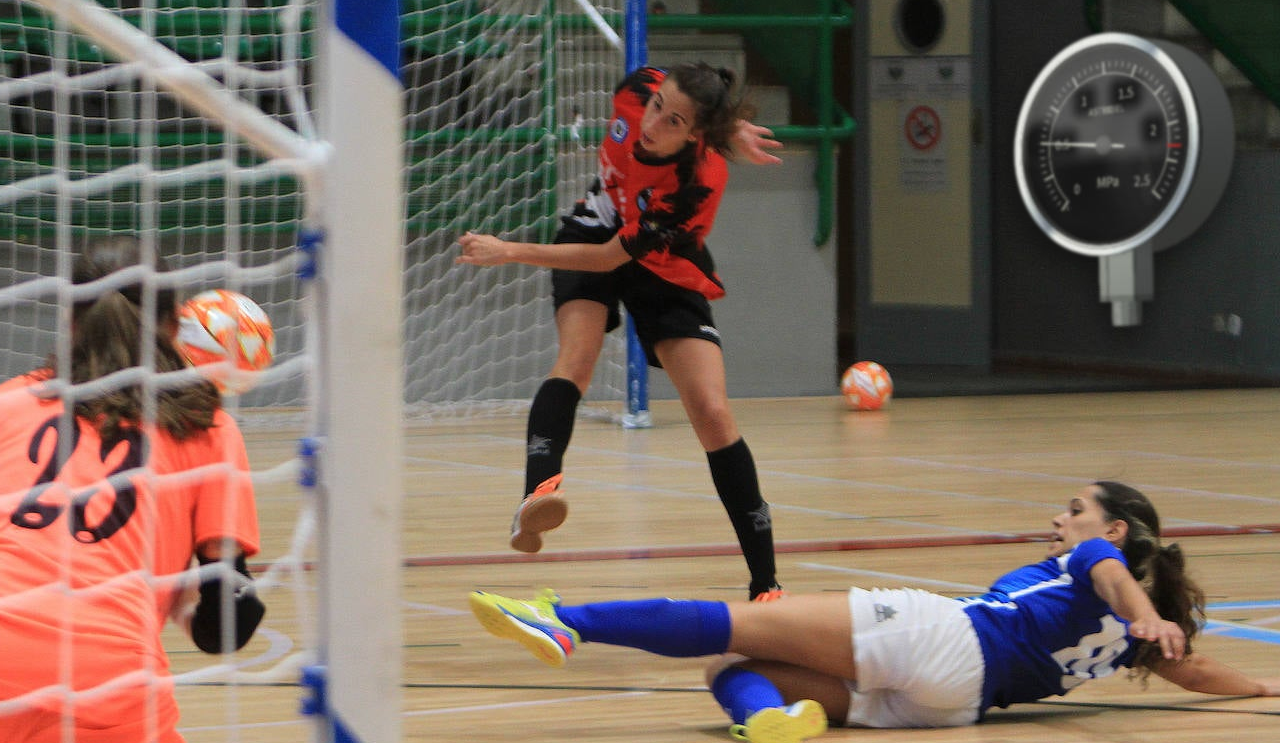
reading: {"value": 0.5, "unit": "MPa"}
